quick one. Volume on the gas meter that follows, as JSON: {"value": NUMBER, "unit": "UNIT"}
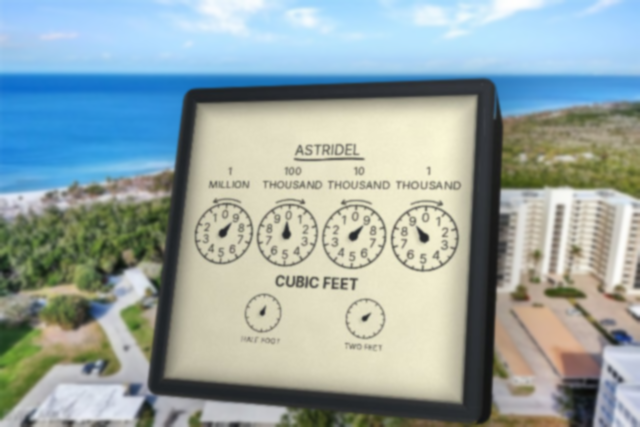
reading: {"value": 898900, "unit": "ft³"}
